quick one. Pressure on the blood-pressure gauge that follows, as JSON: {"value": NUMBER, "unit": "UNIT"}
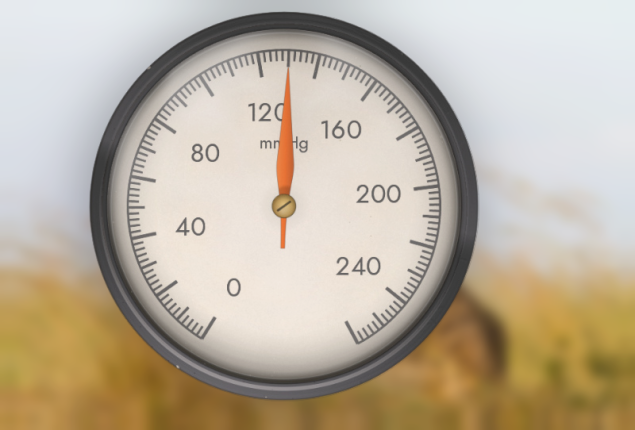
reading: {"value": 130, "unit": "mmHg"}
